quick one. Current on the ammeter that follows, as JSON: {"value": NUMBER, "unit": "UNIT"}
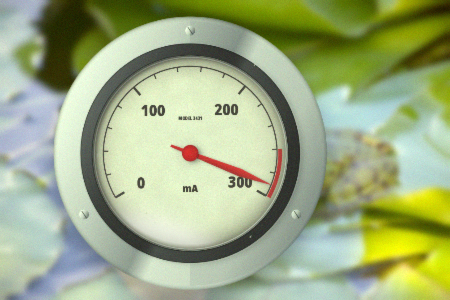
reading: {"value": 290, "unit": "mA"}
